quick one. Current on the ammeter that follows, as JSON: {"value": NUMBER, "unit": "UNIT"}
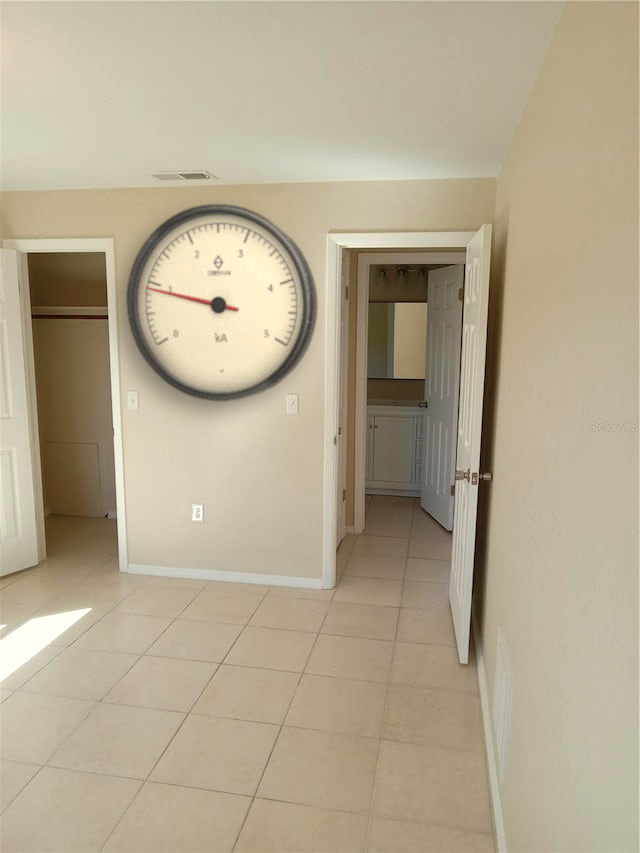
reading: {"value": 0.9, "unit": "kA"}
